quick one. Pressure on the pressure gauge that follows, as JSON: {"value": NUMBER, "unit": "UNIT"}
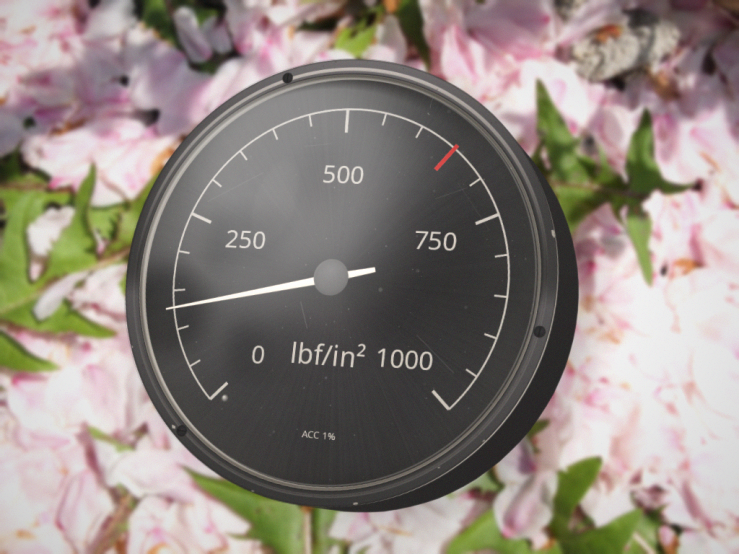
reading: {"value": 125, "unit": "psi"}
